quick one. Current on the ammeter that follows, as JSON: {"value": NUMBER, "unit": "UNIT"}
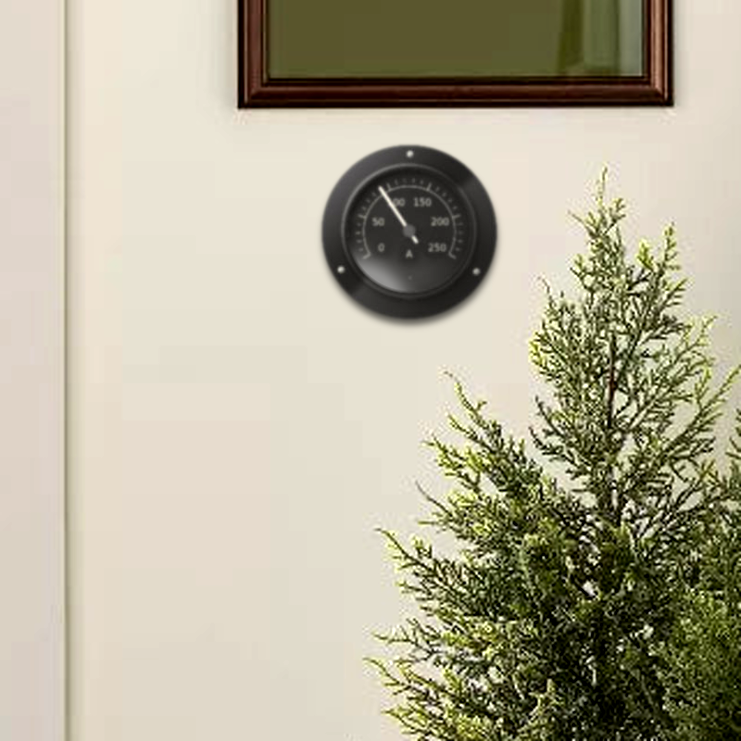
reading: {"value": 90, "unit": "A"}
